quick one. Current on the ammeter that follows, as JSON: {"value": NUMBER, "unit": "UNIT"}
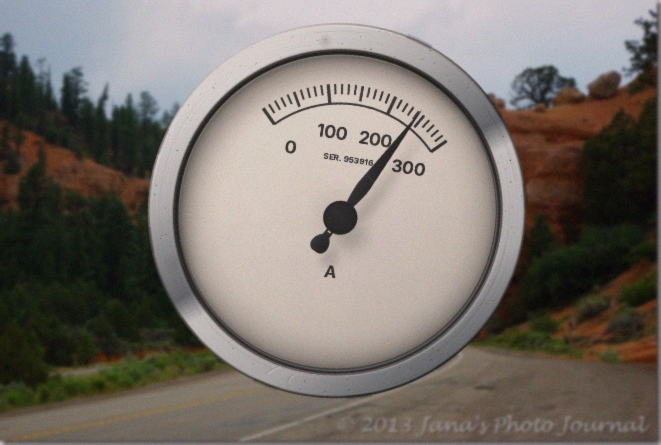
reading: {"value": 240, "unit": "A"}
